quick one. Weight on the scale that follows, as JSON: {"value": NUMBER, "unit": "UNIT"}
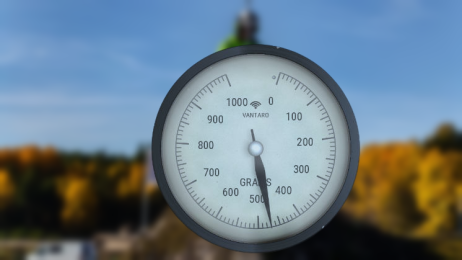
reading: {"value": 470, "unit": "g"}
